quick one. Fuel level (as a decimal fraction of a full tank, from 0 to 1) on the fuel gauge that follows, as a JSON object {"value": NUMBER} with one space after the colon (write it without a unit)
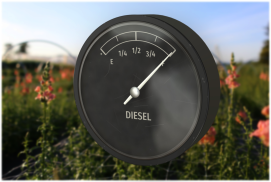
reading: {"value": 1}
